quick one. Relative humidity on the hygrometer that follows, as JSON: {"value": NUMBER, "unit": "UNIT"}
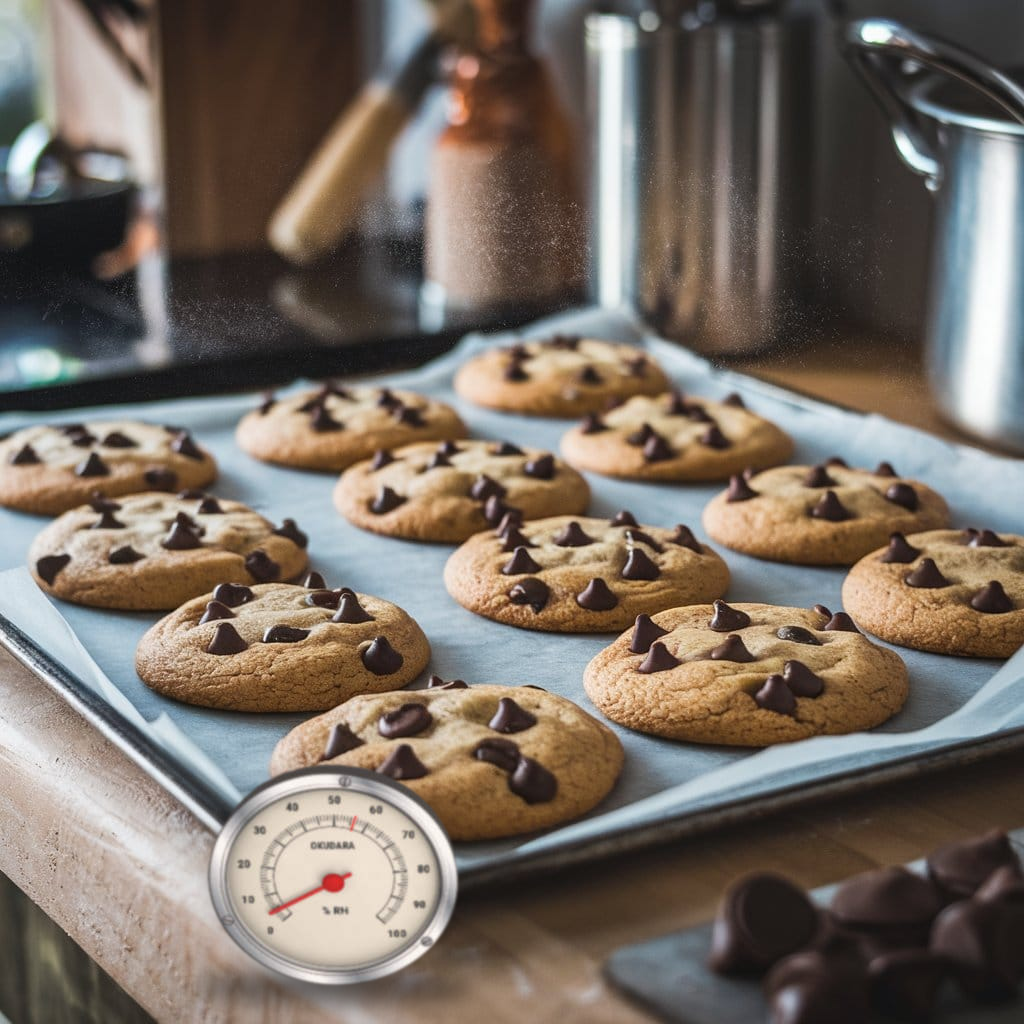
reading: {"value": 5, "unit": "%"}
